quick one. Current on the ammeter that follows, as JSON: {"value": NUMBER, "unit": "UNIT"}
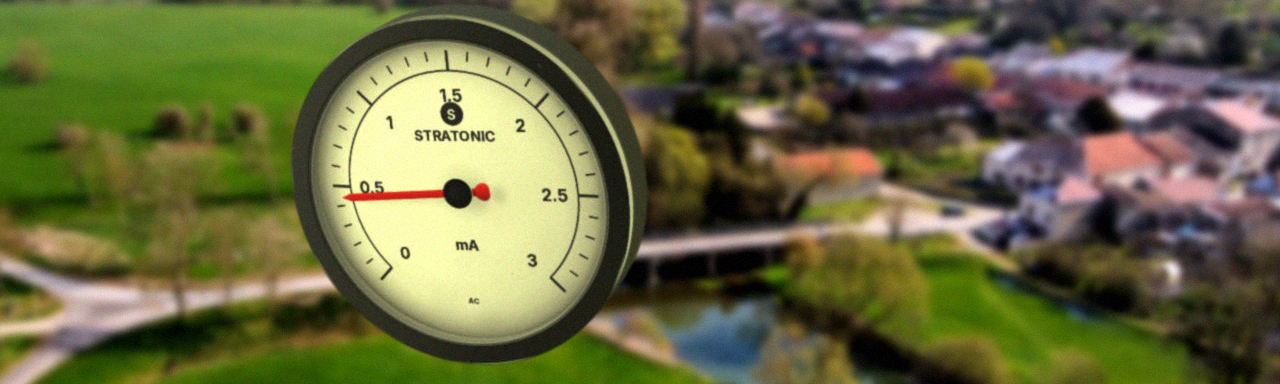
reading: {"value": 0.45, "unit": "mA"}
